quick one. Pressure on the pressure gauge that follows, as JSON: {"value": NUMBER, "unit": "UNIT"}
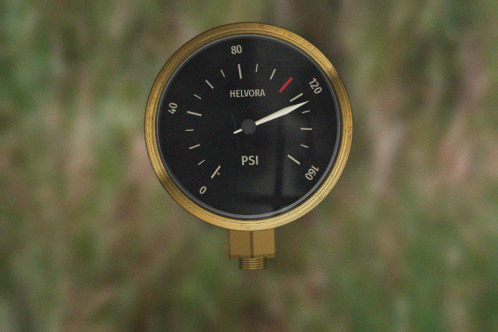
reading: {"value": 125, "unit": "psi"}
